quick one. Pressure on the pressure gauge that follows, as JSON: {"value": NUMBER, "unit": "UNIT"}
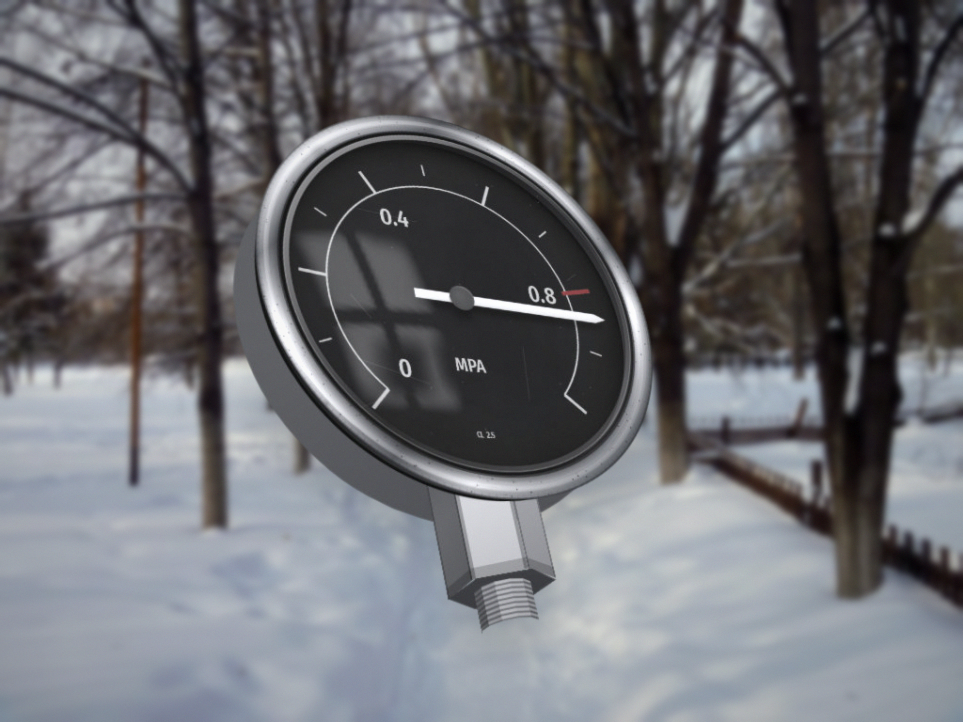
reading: {"value": 0.85, "unit": "MPa"}
